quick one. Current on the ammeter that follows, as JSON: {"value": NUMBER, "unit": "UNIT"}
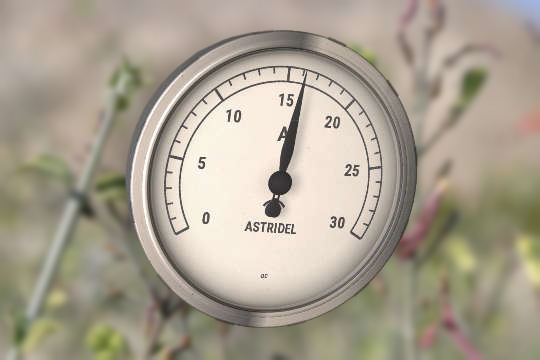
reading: {"value": 16, "unit": "A"}
